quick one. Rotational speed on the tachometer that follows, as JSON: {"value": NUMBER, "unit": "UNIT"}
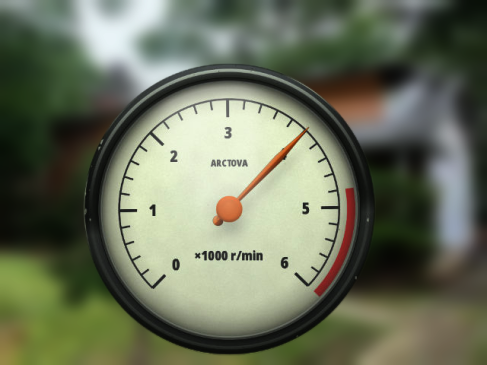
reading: {"value": 4000, "unit": "rpm"}
